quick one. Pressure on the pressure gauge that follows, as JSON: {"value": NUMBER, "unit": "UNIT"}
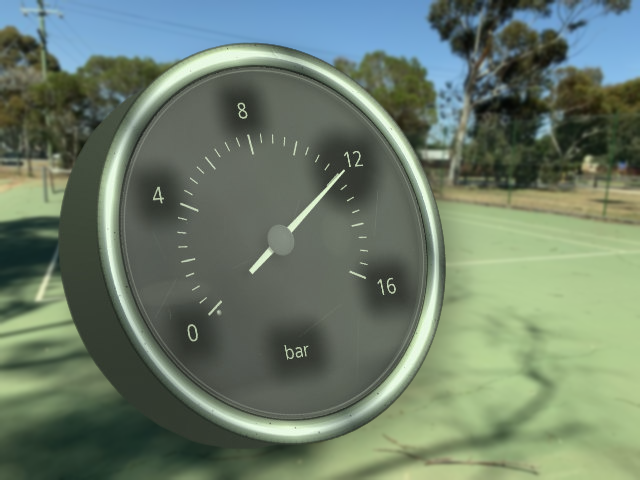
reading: {"value": 12, "unit": "bar"}
